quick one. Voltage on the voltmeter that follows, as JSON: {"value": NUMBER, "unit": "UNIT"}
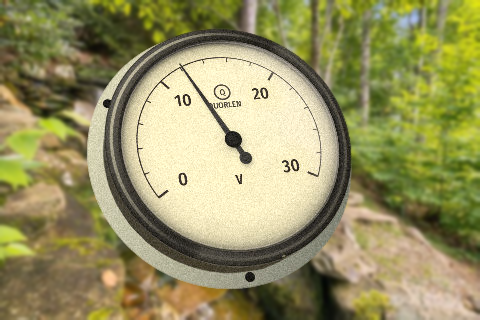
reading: {"value": 12, "unit": "V"}
